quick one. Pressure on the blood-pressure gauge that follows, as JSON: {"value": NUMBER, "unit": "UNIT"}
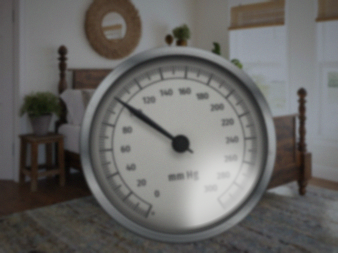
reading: {"value": 100, "unit": "mmHg"}
